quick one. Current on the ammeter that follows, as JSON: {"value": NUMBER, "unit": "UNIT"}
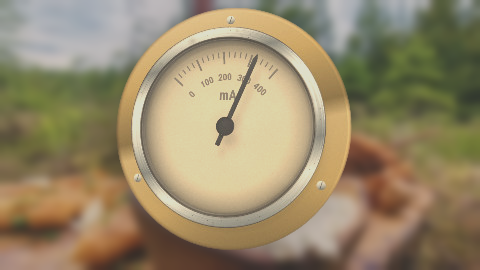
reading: {"value": 320, "unit": "mA"}
